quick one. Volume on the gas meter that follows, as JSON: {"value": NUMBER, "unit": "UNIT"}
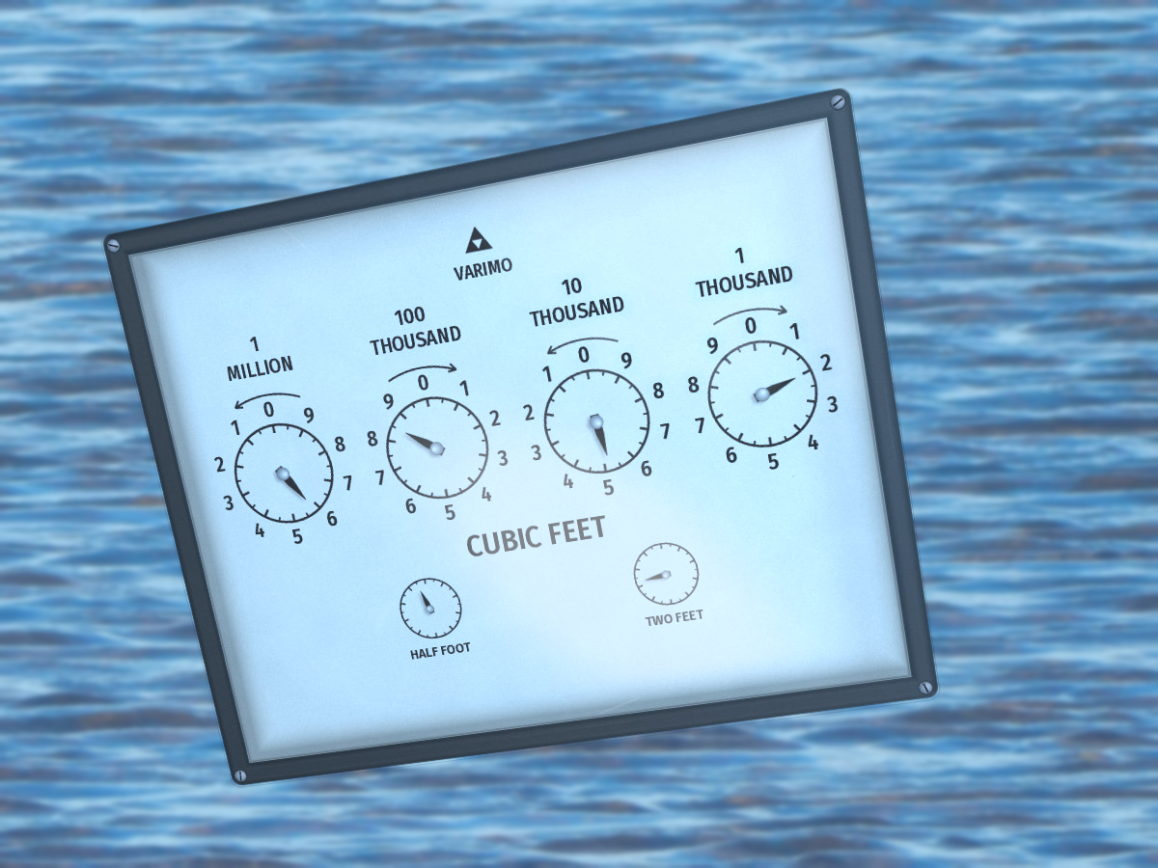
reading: {"value": 585200, "unit": "ft³"}
